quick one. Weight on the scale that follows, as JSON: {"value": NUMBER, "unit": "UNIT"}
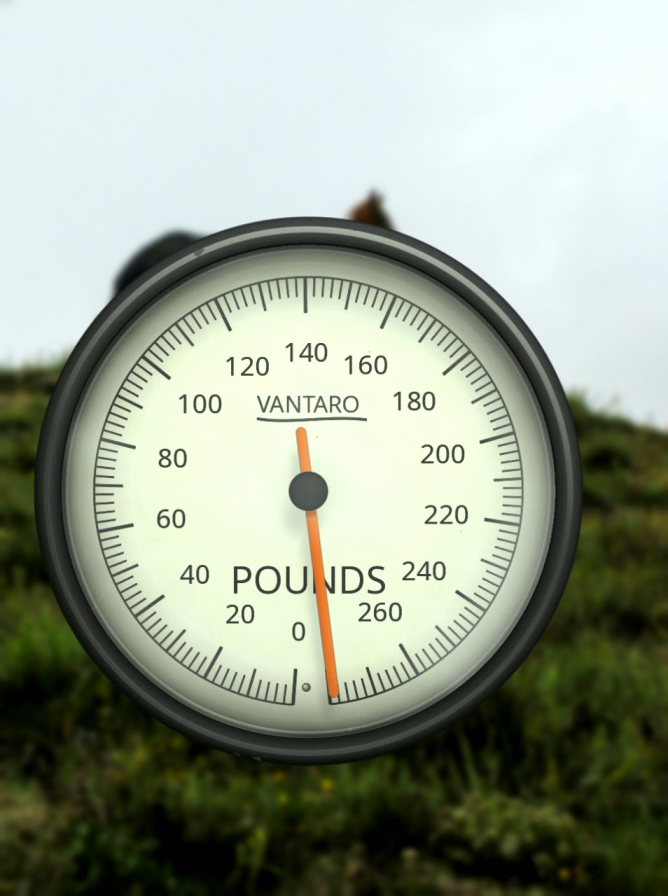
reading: {"value": 279, "unit": "lb"}
